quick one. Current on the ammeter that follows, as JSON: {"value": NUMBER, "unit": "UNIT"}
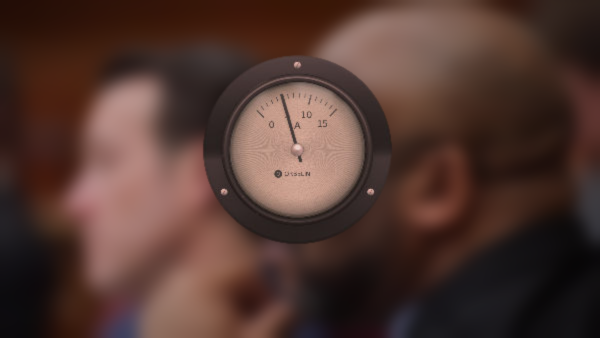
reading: {"value": 5, "unit": "A"}
